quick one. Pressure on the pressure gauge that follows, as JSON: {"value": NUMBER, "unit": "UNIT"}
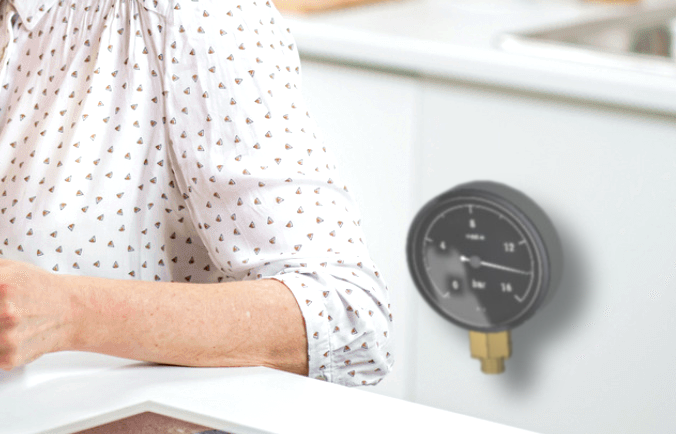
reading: {"value": 14, "unit": "bar"}
